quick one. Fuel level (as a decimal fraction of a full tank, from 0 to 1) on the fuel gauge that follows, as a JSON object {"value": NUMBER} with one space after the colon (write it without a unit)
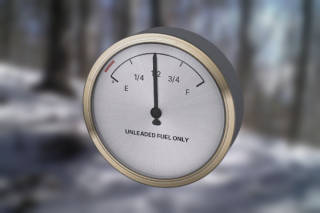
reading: {"value": 0.5}
